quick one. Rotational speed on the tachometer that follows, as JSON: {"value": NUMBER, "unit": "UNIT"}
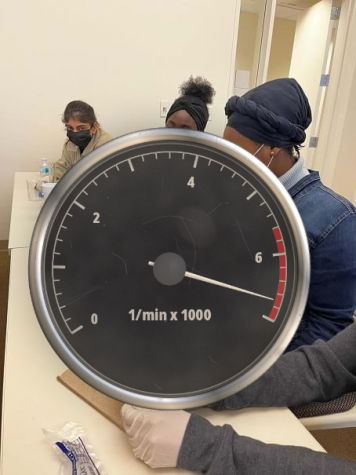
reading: {"value": 6700, "unit": "rpm"}
